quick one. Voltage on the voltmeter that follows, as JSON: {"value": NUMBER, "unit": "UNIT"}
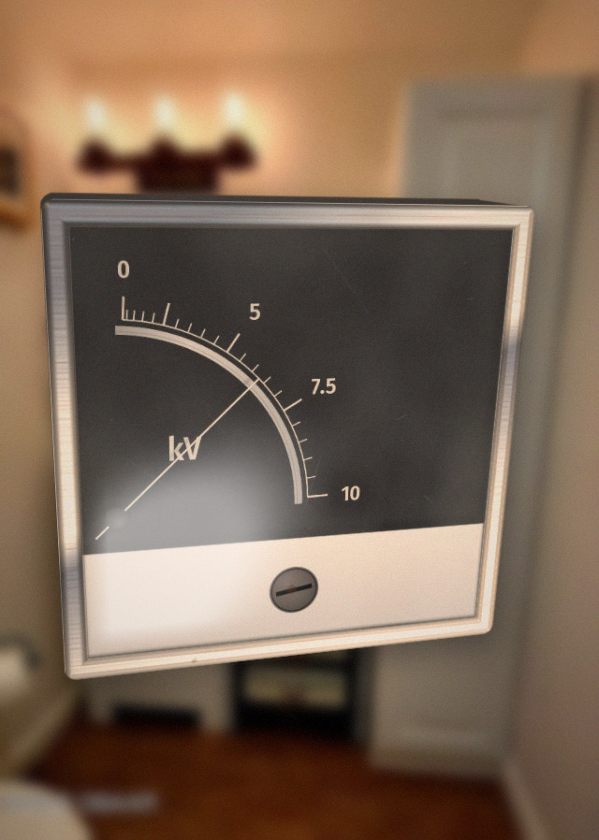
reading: {"value": 6.25, "unit": "kV"}
